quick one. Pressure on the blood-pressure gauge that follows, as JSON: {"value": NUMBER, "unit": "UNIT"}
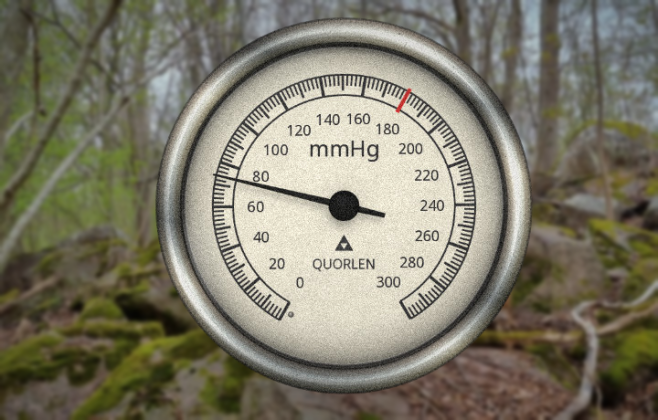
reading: {"value": 74, "unit": "mmHg"}
